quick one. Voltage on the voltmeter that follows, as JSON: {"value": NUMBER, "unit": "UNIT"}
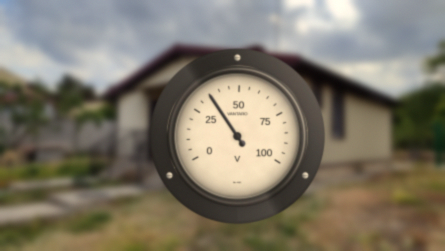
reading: {"value": 35, "unit": "V"}
